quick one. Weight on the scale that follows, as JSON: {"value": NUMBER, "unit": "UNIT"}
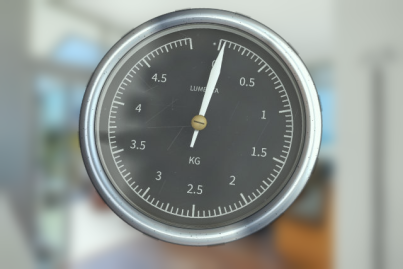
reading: {"value": 0.05, "unit": "kg"}
